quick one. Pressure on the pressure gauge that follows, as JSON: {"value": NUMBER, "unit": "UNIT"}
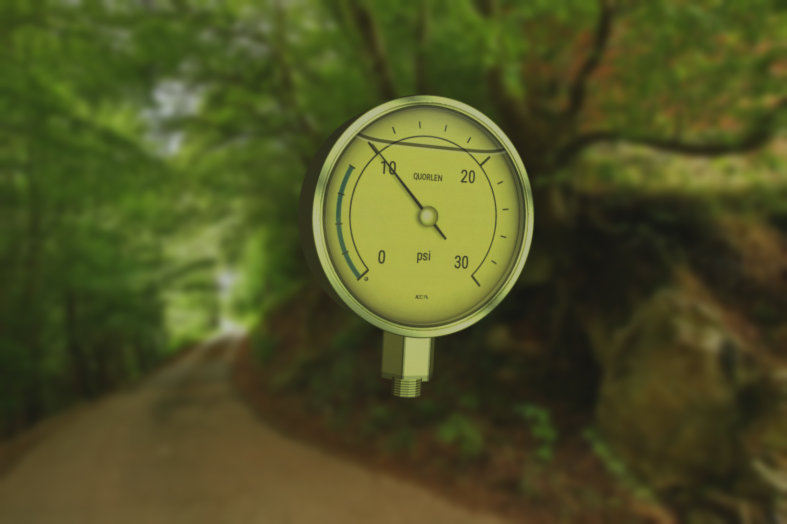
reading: {"value": 10, "unit": "psi"}
